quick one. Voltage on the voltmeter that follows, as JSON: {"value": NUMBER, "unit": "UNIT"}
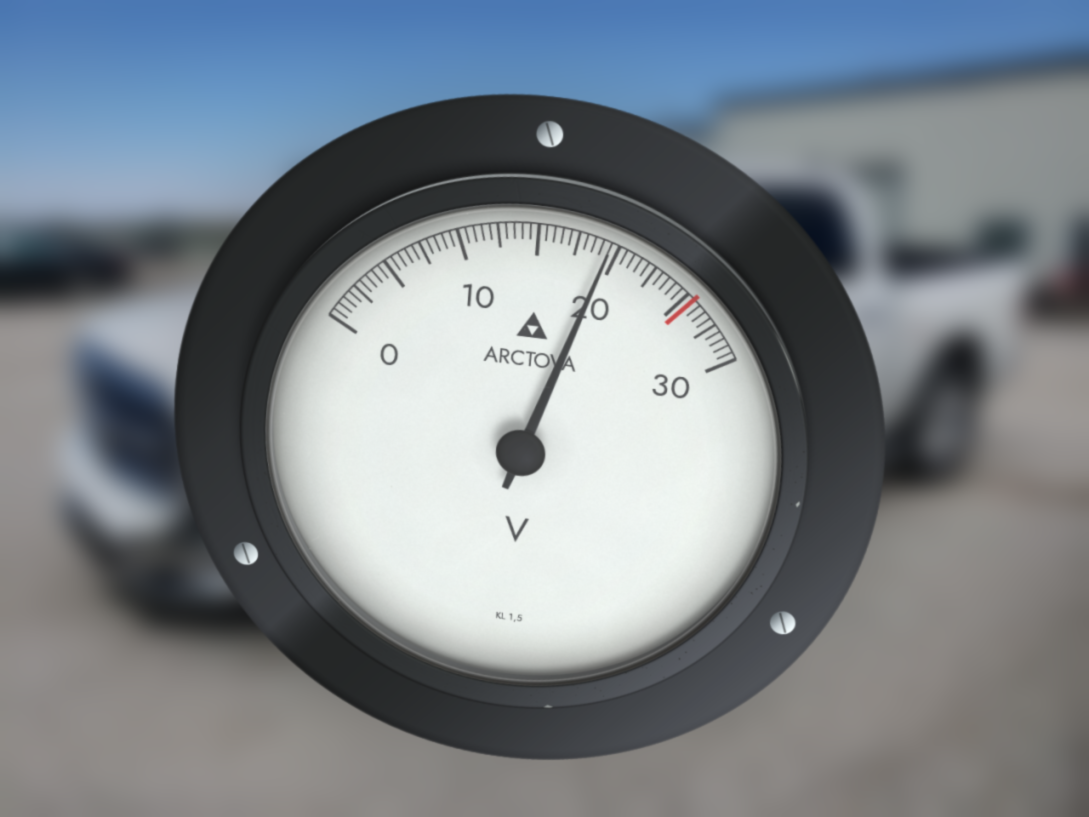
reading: {"value": 19.5, "unit": "V"}
